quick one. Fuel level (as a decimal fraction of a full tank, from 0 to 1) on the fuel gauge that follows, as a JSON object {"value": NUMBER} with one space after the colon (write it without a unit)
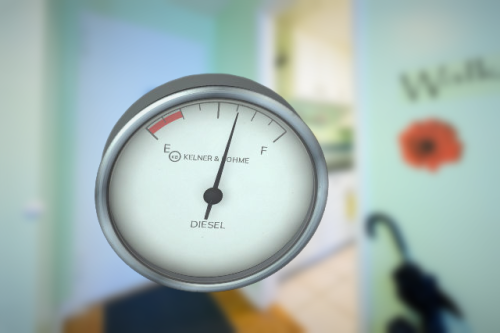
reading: {"value": 0.625}
